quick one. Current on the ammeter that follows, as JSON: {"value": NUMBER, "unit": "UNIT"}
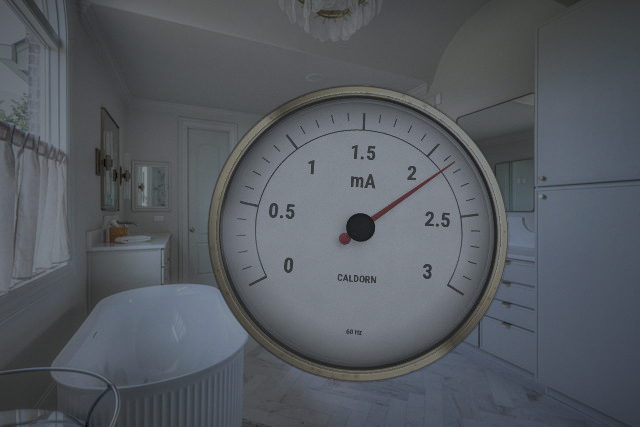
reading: {"value": 2.15, "unit": "mA"}
